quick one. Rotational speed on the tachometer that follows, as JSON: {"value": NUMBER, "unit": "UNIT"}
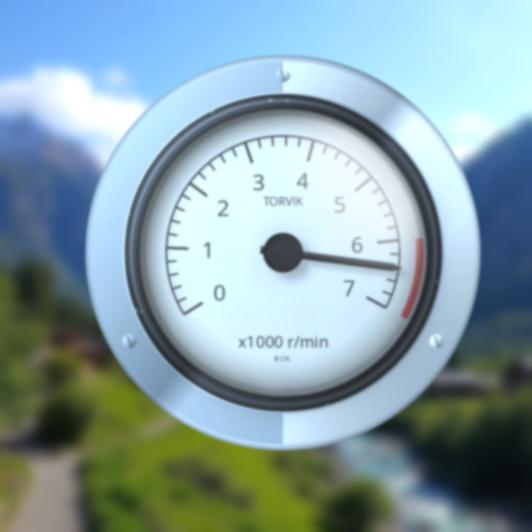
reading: {"value": 6400, "unit": "rpm"}
